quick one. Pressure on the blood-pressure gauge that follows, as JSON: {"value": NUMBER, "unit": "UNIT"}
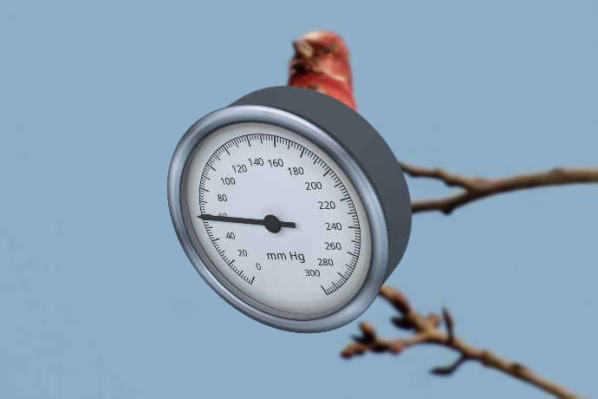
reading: {"value": 60, "unit": "mmHg"}
